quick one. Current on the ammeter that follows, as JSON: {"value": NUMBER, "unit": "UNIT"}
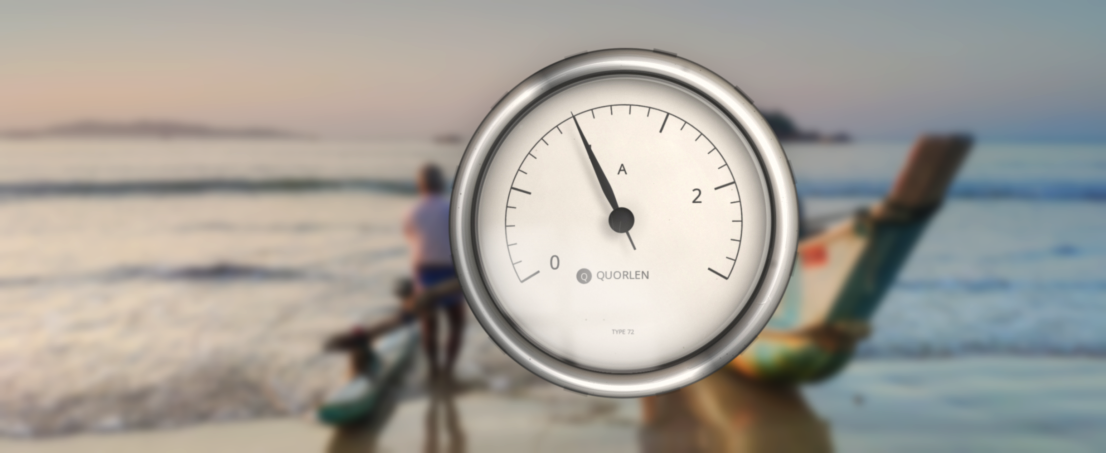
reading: {"value": 1, "unit": "A"}
